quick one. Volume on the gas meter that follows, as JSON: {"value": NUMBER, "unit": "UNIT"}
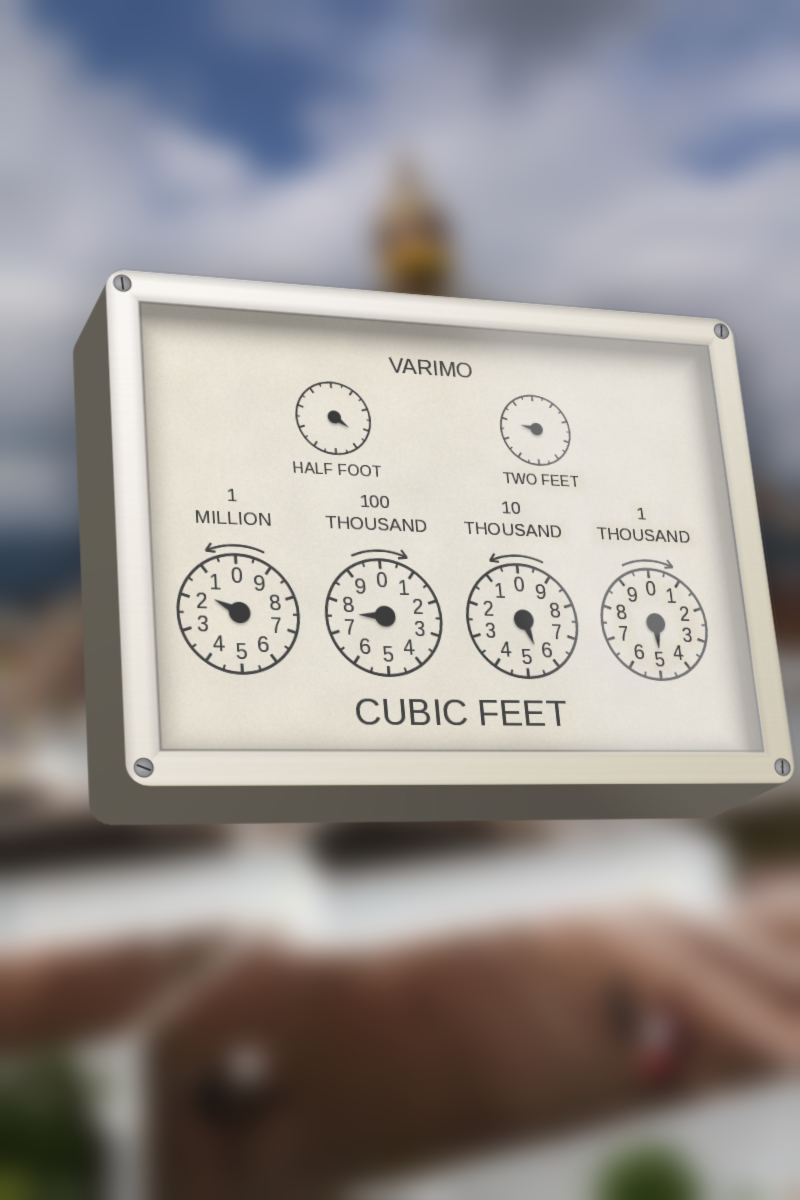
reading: {"value": 175500, "unit": "ft³"}
